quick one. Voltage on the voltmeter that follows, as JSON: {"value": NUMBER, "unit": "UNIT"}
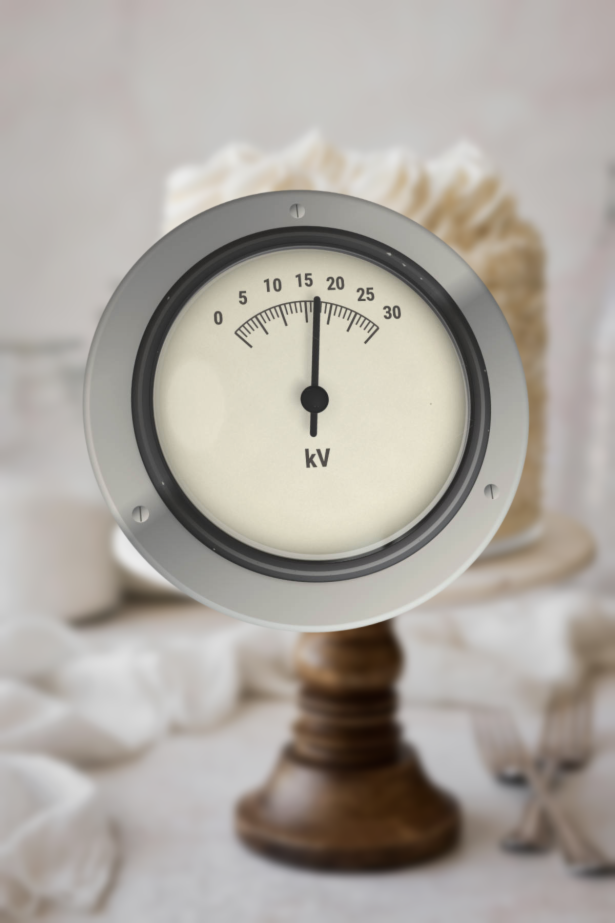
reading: {"value": 17, "unit": "kV"}
